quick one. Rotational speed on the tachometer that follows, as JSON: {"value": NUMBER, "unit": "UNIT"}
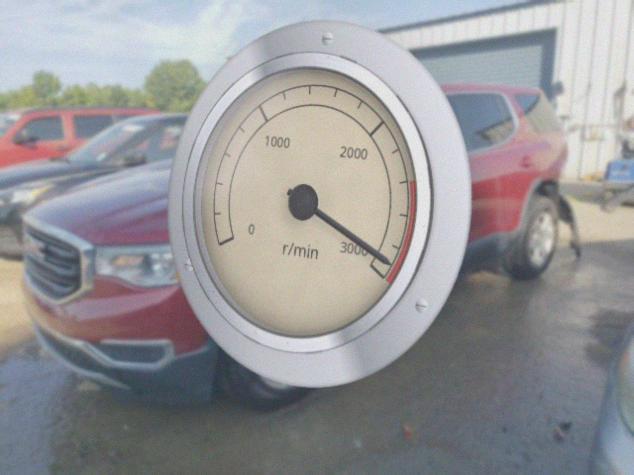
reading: {"value": 2900, "unit": "rpm"}
